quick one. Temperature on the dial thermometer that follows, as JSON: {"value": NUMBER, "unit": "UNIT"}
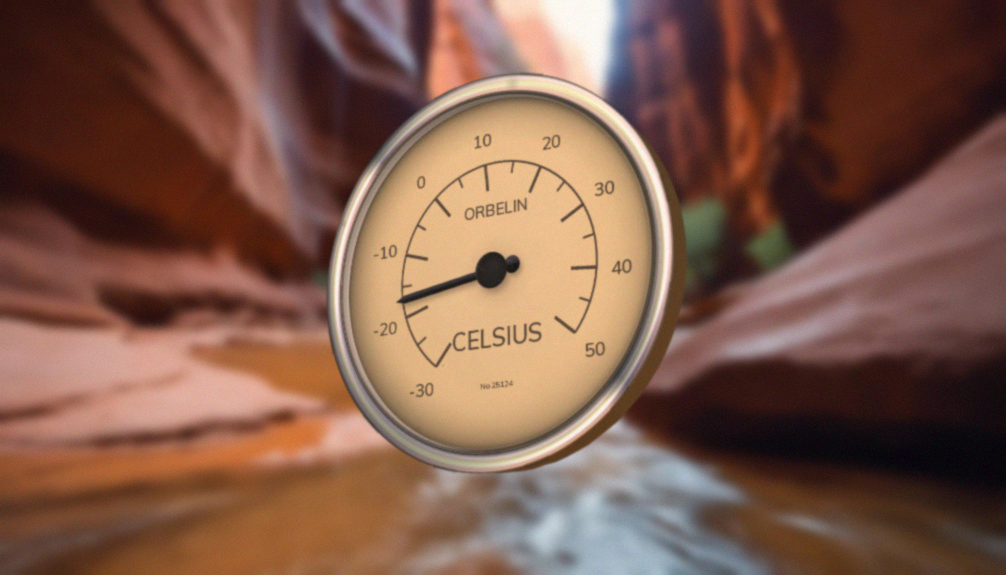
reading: {"value": -17.5, "unit": "°C"}
